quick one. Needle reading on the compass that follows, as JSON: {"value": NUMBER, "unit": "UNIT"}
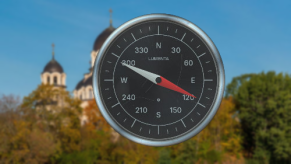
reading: {"value": 115, "unit": "°"}
